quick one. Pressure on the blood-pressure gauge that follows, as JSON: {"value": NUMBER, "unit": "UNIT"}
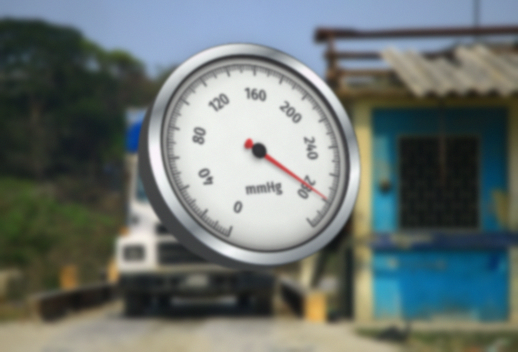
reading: {"value": 280, "unit": "mmHg"}
